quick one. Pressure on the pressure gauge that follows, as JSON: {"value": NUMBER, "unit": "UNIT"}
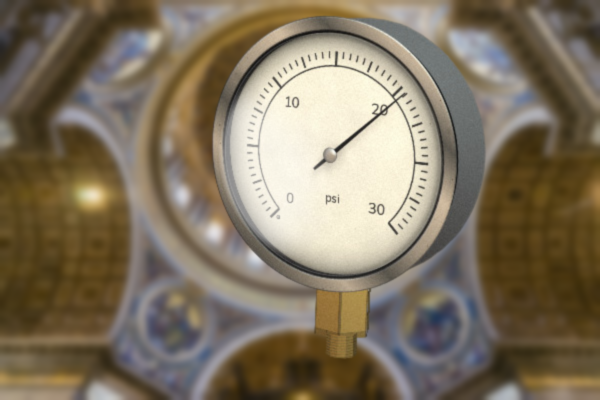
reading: {"value": 20.5, "unit": "psi"}
